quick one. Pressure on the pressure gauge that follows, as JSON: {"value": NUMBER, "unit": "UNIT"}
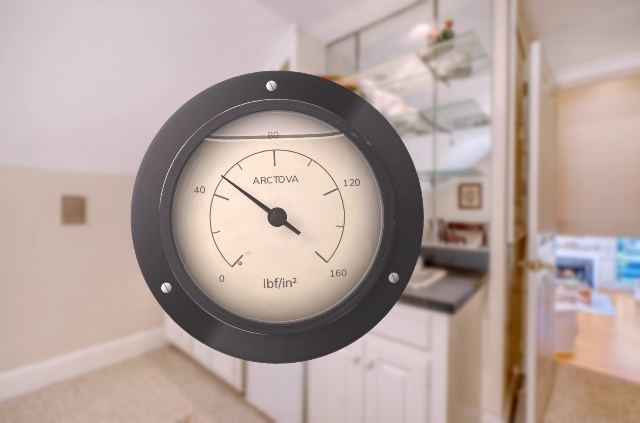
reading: {"value": 50, "unit": "psi"}
